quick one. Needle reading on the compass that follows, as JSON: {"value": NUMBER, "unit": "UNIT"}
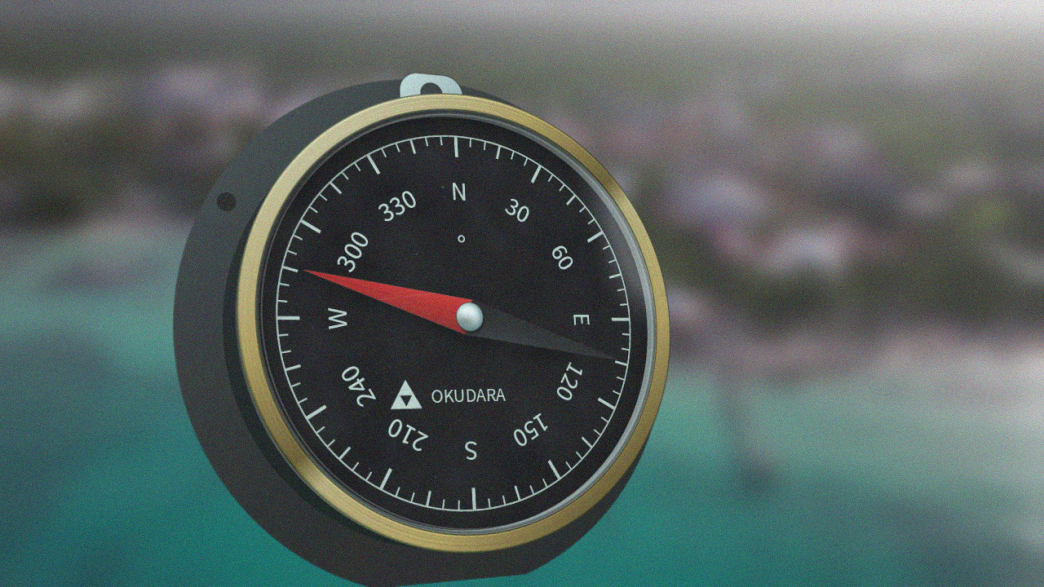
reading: {"value": 285, "unit": "°"}
